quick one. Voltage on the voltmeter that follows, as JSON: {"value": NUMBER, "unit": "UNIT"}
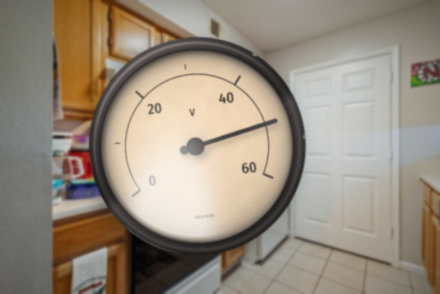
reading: {"value": 50, "unit": "V"}
